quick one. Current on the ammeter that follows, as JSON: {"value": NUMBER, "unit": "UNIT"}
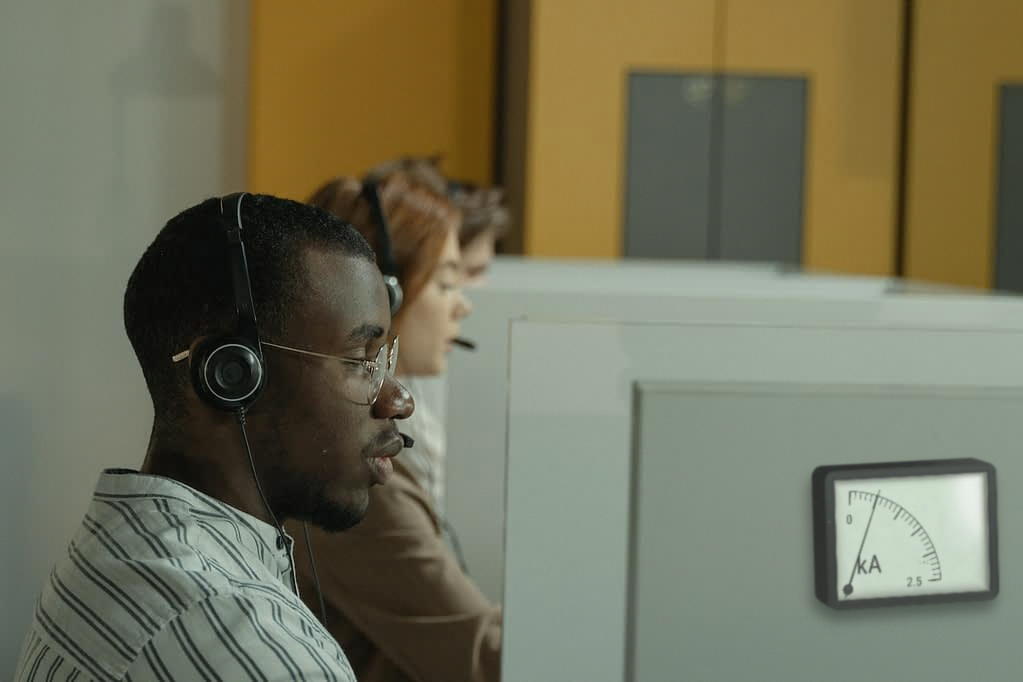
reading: {"value": 0.5, "unit": "kA"}
